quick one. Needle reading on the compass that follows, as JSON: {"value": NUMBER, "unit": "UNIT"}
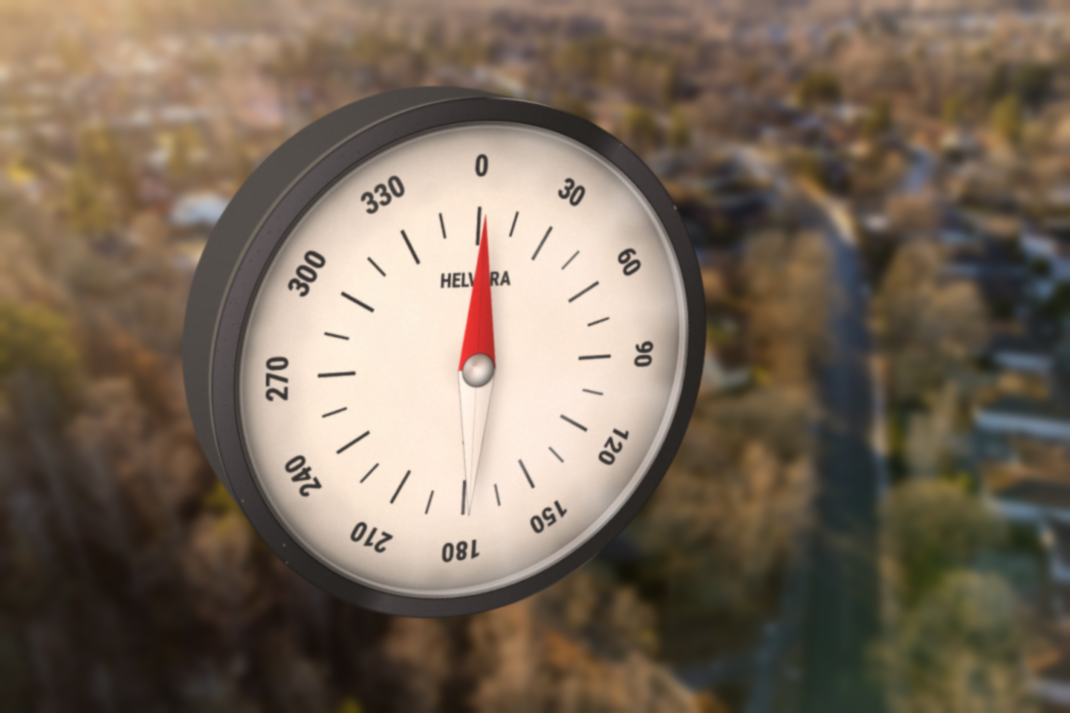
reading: {"value": 0, "unit": "°"}
